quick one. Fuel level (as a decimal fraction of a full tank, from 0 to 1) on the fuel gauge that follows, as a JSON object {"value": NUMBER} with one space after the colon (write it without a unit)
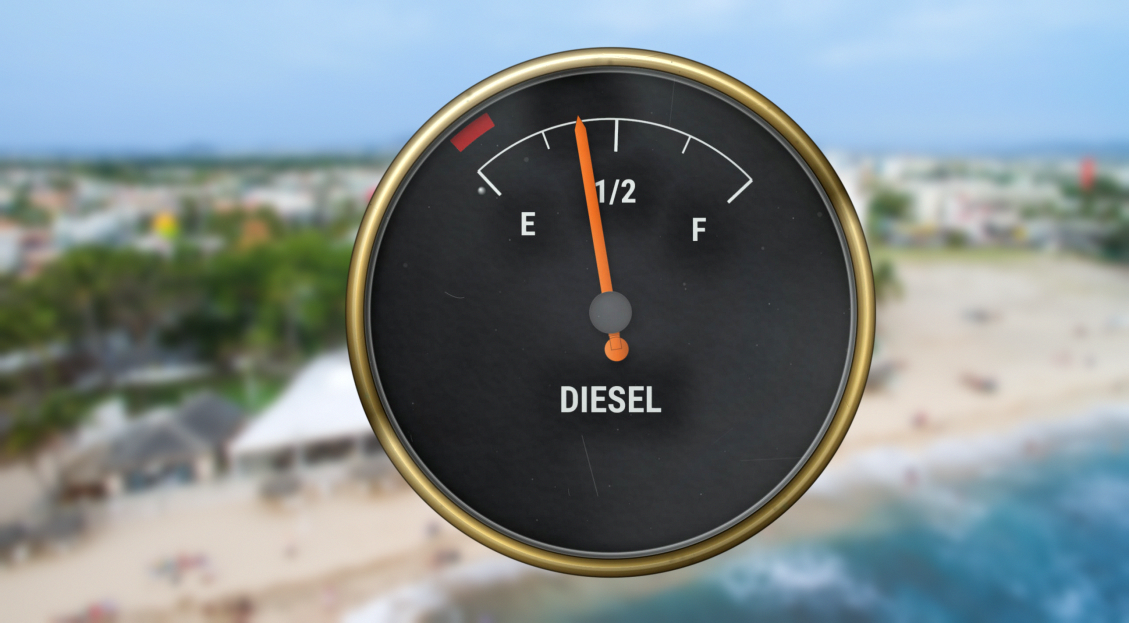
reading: {"value": 0.375}
